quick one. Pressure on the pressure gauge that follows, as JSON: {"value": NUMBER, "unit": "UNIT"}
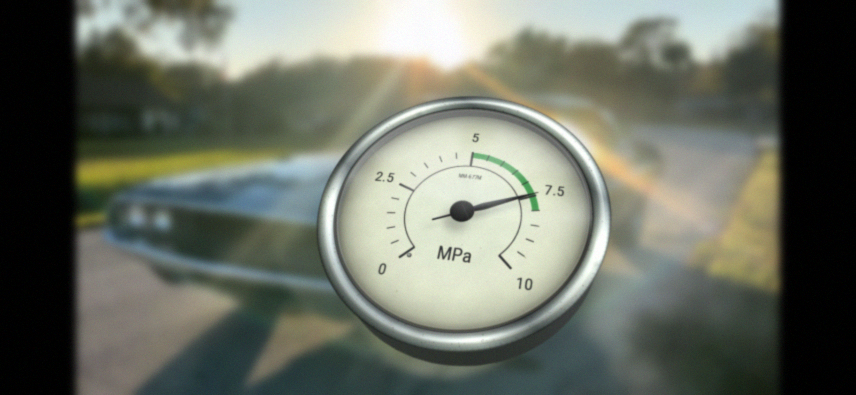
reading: {"value": 7.5, "unit": "MPa"}
